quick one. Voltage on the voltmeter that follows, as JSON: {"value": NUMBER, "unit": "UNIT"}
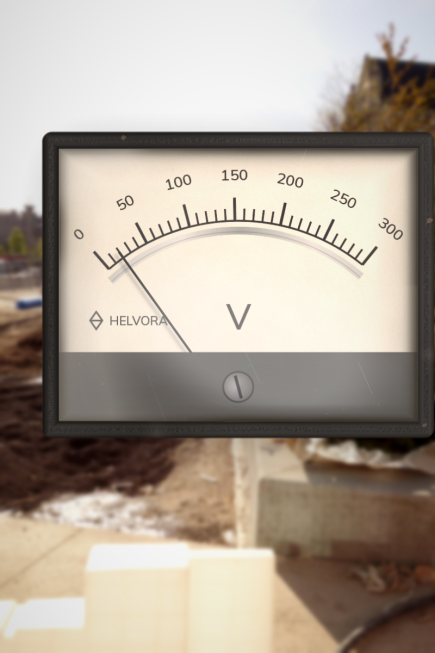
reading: {"value": 20, "unit": "V"}
